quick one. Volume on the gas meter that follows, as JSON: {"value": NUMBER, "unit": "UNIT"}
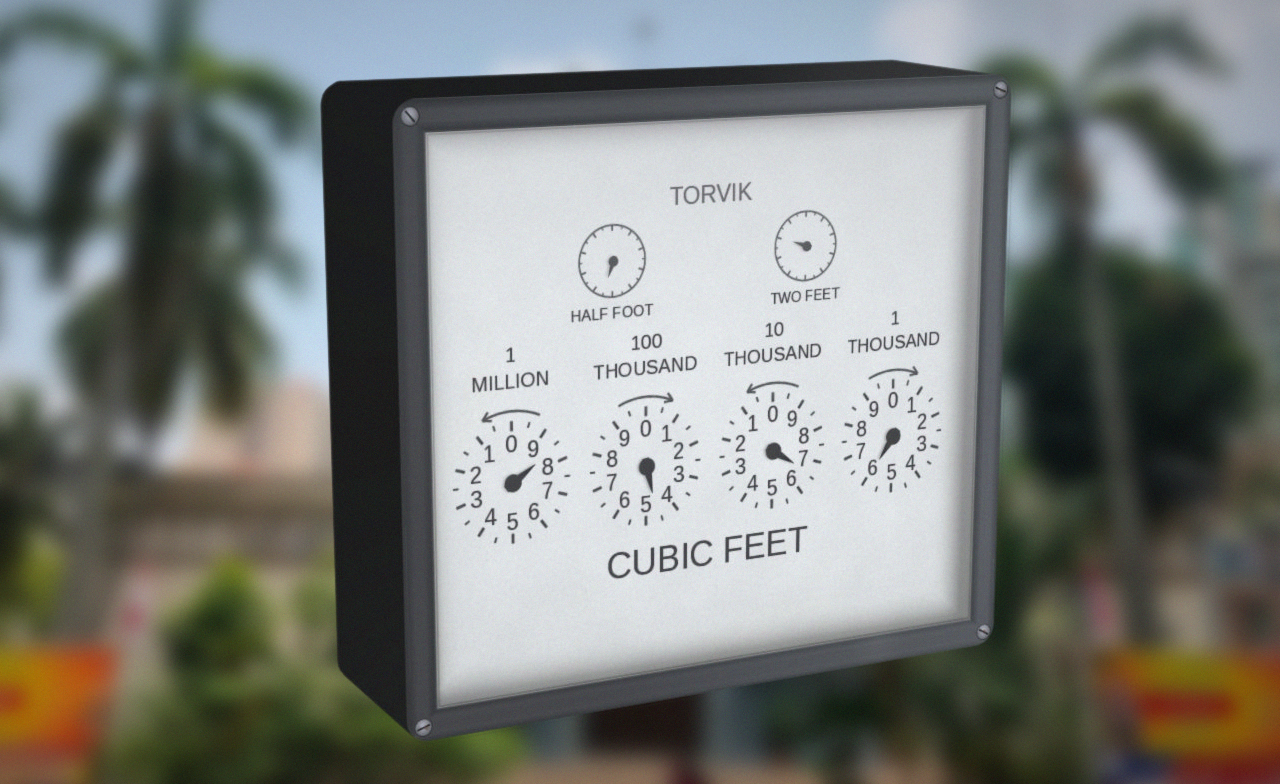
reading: {"value": 846600, "unit": "ft³"}
